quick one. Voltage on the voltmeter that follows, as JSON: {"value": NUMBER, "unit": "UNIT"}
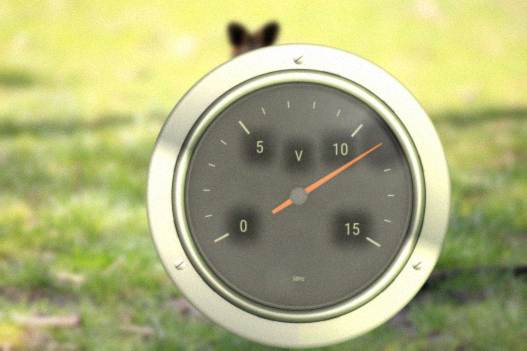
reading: {"value": 11, "unit": "V"}
